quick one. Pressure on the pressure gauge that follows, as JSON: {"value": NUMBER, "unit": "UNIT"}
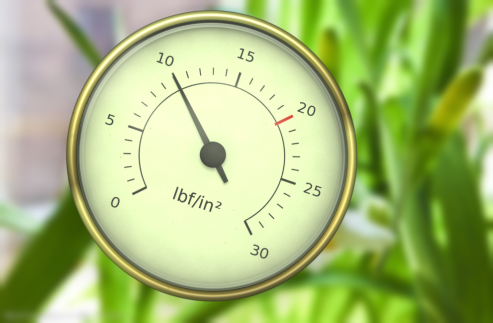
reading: {"value": 10, "unit": "psi"}
